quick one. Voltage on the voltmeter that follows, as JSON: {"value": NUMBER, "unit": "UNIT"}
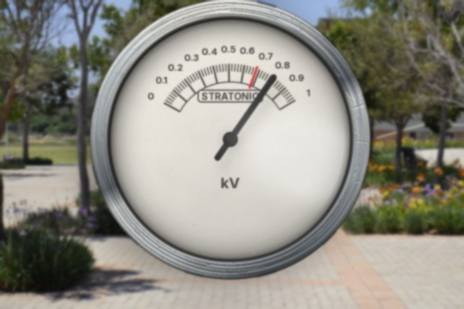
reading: {"value": 0.8, "unit": "kV"}
